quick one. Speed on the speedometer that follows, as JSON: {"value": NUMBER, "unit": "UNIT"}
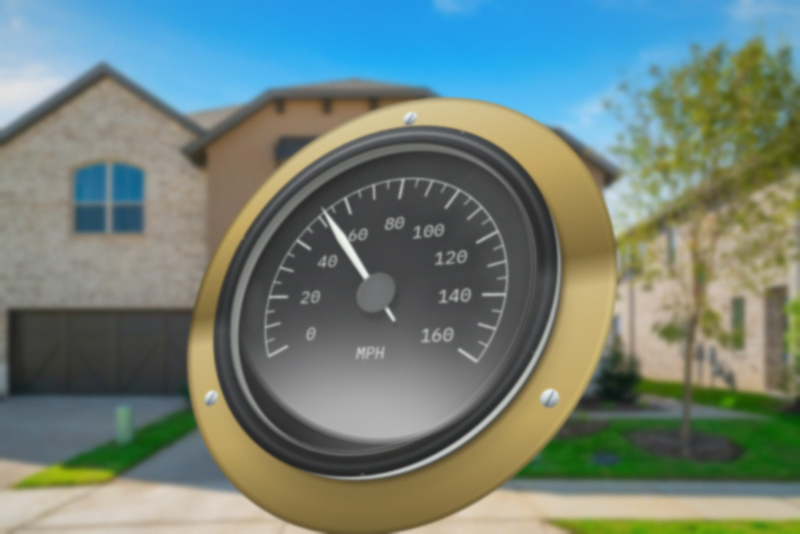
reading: {"value": 52.5, "unit": "mph"}
